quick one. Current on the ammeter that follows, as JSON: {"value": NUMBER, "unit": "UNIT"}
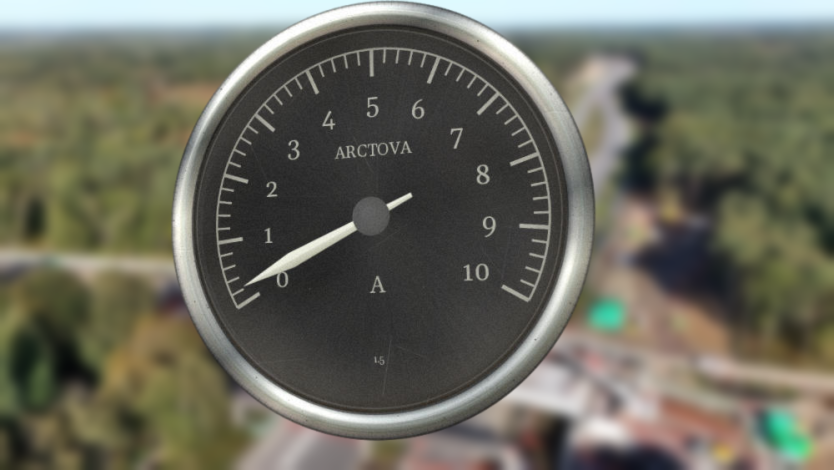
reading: {"value": 0.2, "unit": "A"}
